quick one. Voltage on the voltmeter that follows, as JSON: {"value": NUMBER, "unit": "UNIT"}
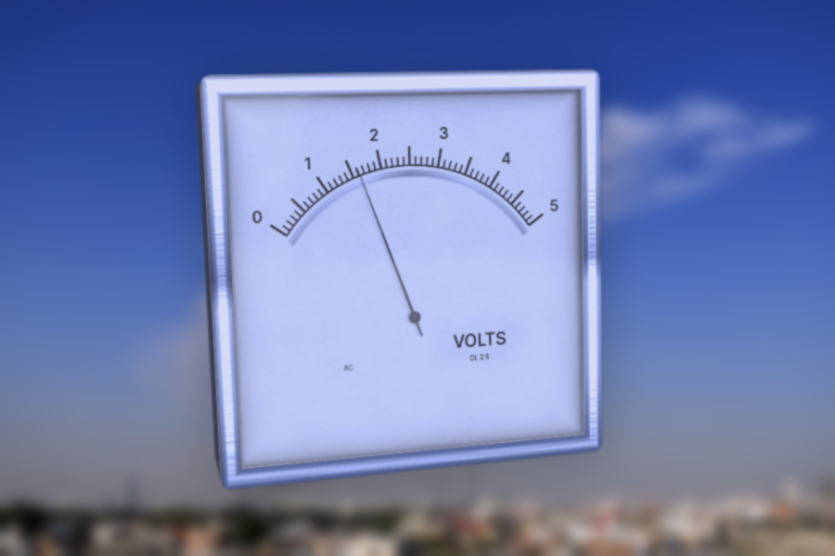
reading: {"value": 1.6, "unit": "V"}
